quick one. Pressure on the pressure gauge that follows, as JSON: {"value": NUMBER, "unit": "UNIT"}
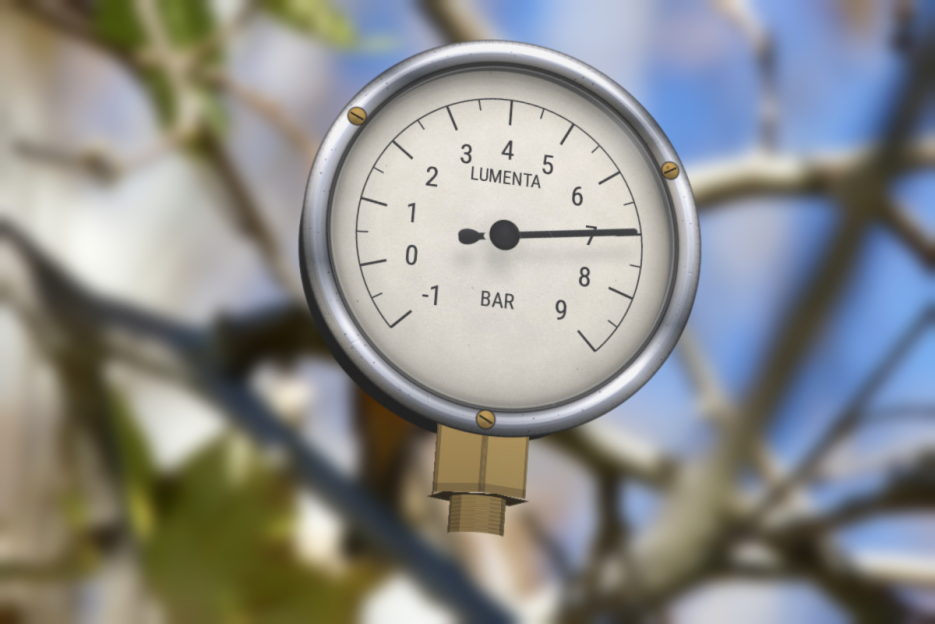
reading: {"value": 7, "unit": "bar"}
